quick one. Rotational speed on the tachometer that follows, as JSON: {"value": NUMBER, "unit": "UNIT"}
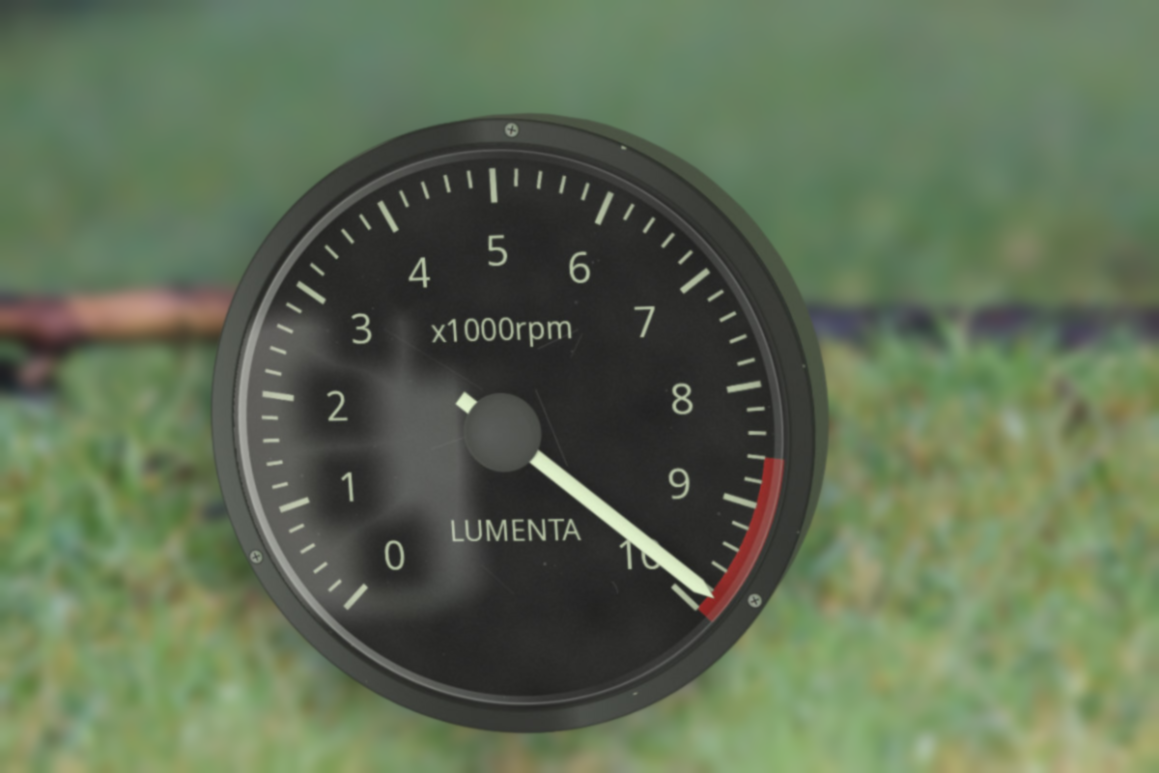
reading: {"value": 9800, "unit": "rpm"}
